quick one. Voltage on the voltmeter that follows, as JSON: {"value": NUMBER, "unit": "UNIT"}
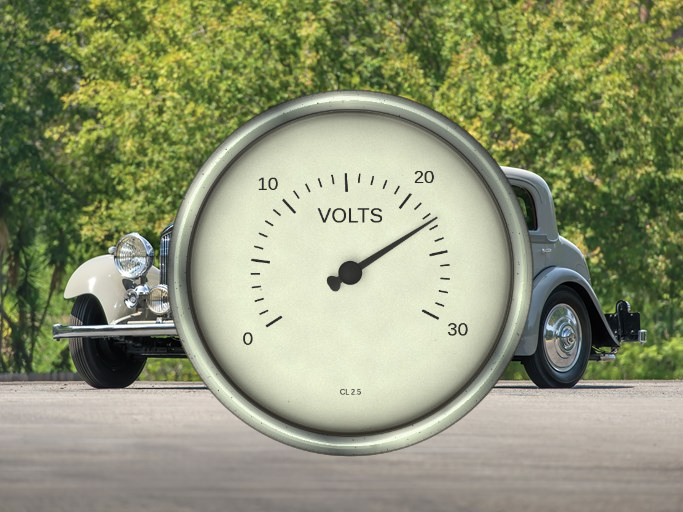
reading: {"value": 22.5, "unit": "V"}
